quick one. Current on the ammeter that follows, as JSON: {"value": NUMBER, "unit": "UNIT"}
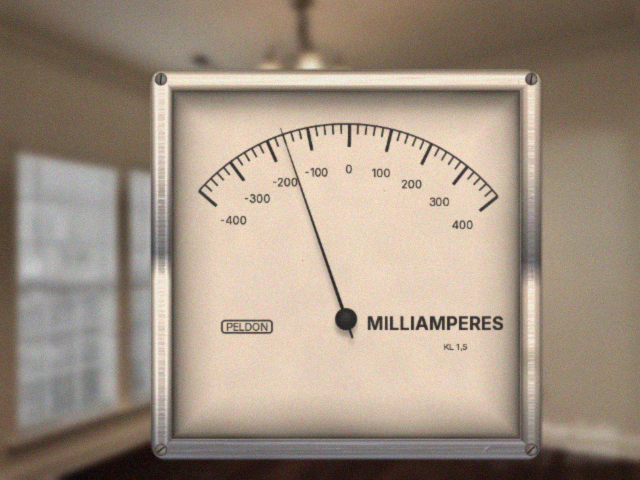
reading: {"value": -160, "unit": "mA"}
